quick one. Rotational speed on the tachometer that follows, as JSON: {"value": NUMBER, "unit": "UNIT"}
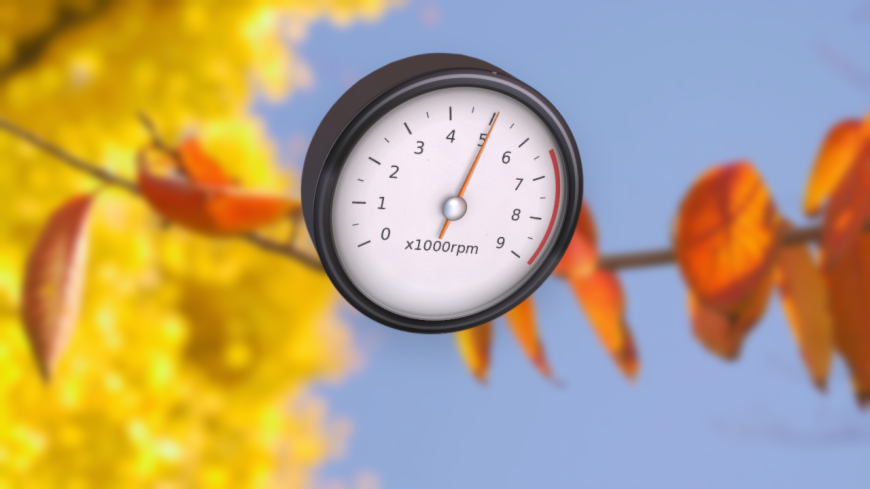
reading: {"value": 5000, "unit": "rpm"}
